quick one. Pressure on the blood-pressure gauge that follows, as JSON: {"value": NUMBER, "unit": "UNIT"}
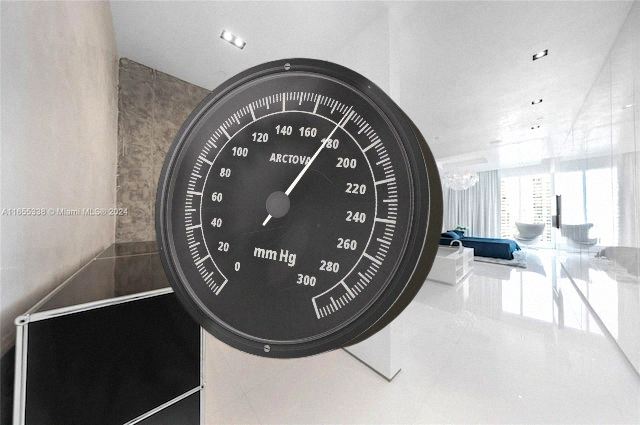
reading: {"value": 180, "unit": "mmHg"}
